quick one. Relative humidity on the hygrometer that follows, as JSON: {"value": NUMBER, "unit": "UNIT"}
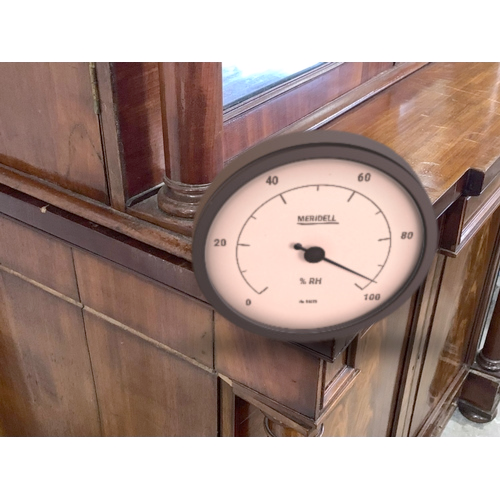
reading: {"value": 95, "unit": "%"}
